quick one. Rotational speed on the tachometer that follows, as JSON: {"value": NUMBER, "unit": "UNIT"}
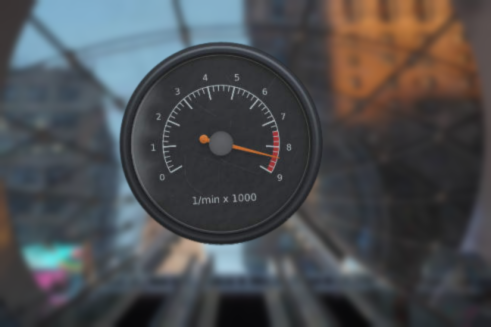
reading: {"value": 8400, "unit": "rpm"}
